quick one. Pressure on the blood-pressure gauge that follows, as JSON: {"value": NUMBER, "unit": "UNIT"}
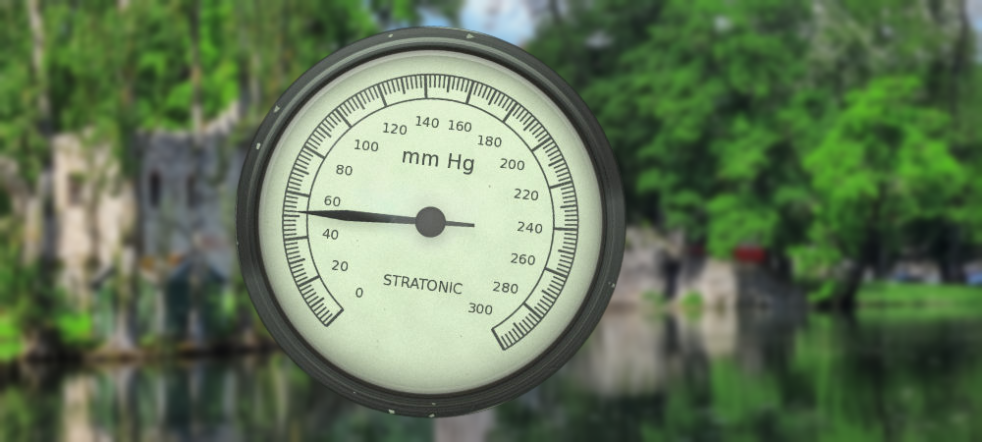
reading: {"value": 52, "unit": "mmHg"}
